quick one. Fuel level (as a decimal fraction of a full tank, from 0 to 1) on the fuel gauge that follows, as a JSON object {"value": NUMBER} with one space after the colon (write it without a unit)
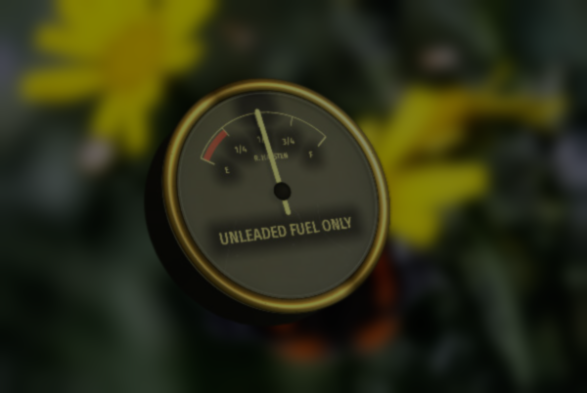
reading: {"value": 0.5}
